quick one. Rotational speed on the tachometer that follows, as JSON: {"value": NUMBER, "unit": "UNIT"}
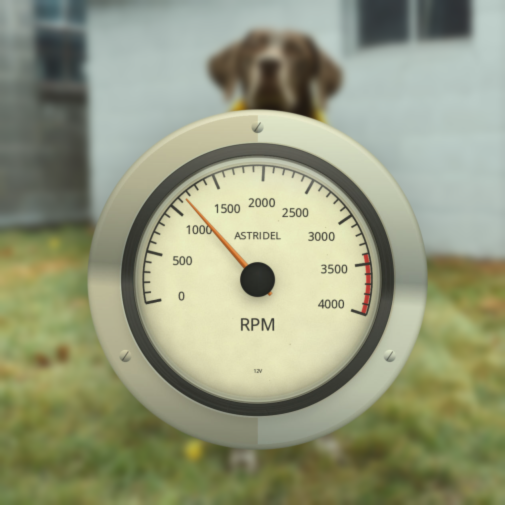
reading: {"value": 1150, "unit": "rpm"}
